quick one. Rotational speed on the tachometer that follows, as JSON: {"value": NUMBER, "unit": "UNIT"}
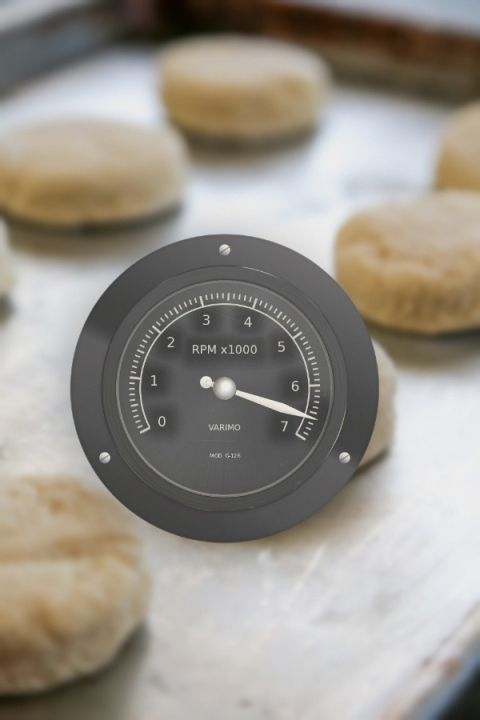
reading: {"value": 6600, "unit": "rpm"}
